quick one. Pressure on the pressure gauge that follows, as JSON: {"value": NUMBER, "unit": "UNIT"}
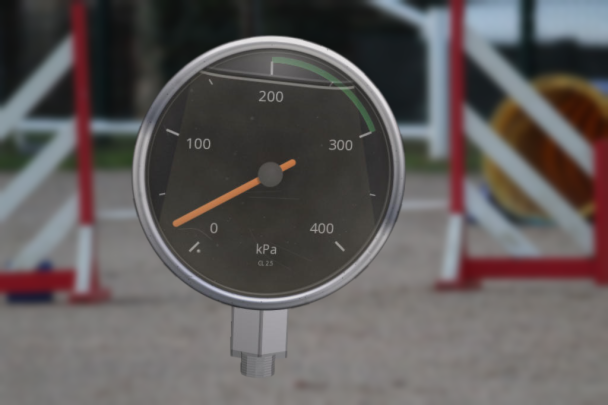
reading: {"value": 25, "unit": "kPa"}
